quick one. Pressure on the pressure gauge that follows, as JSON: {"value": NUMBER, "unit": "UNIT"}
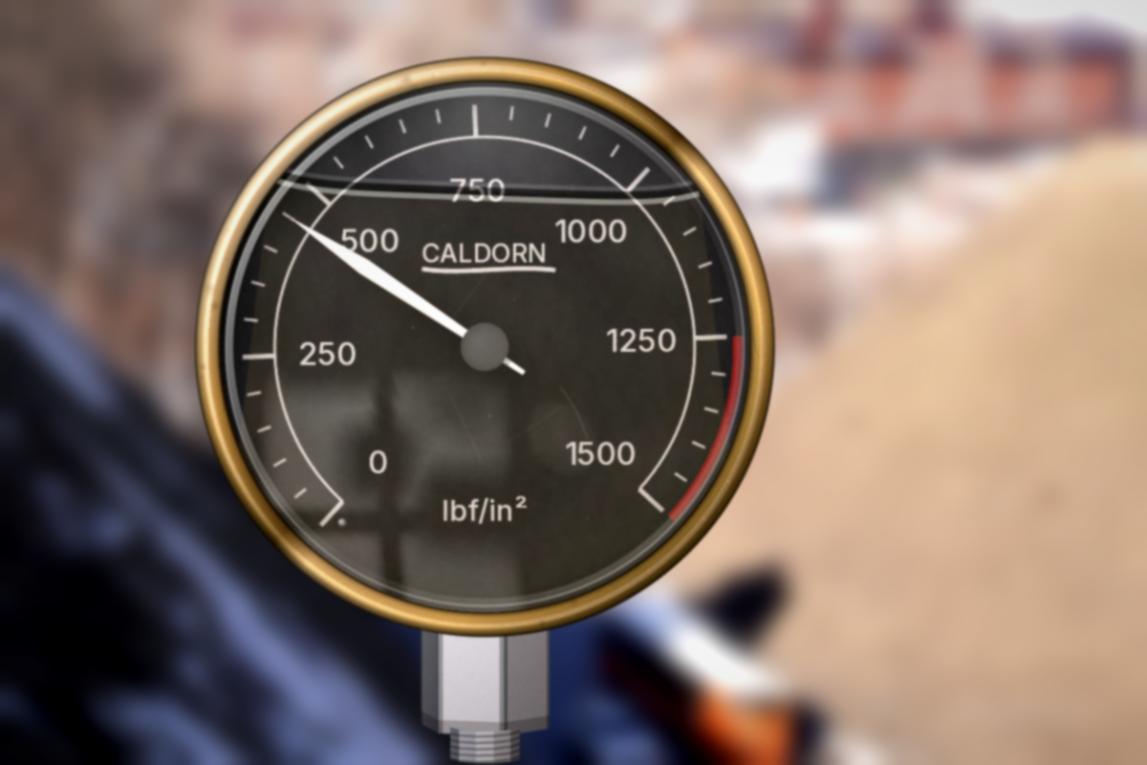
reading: {"value": 450, "unit": "psi"}
